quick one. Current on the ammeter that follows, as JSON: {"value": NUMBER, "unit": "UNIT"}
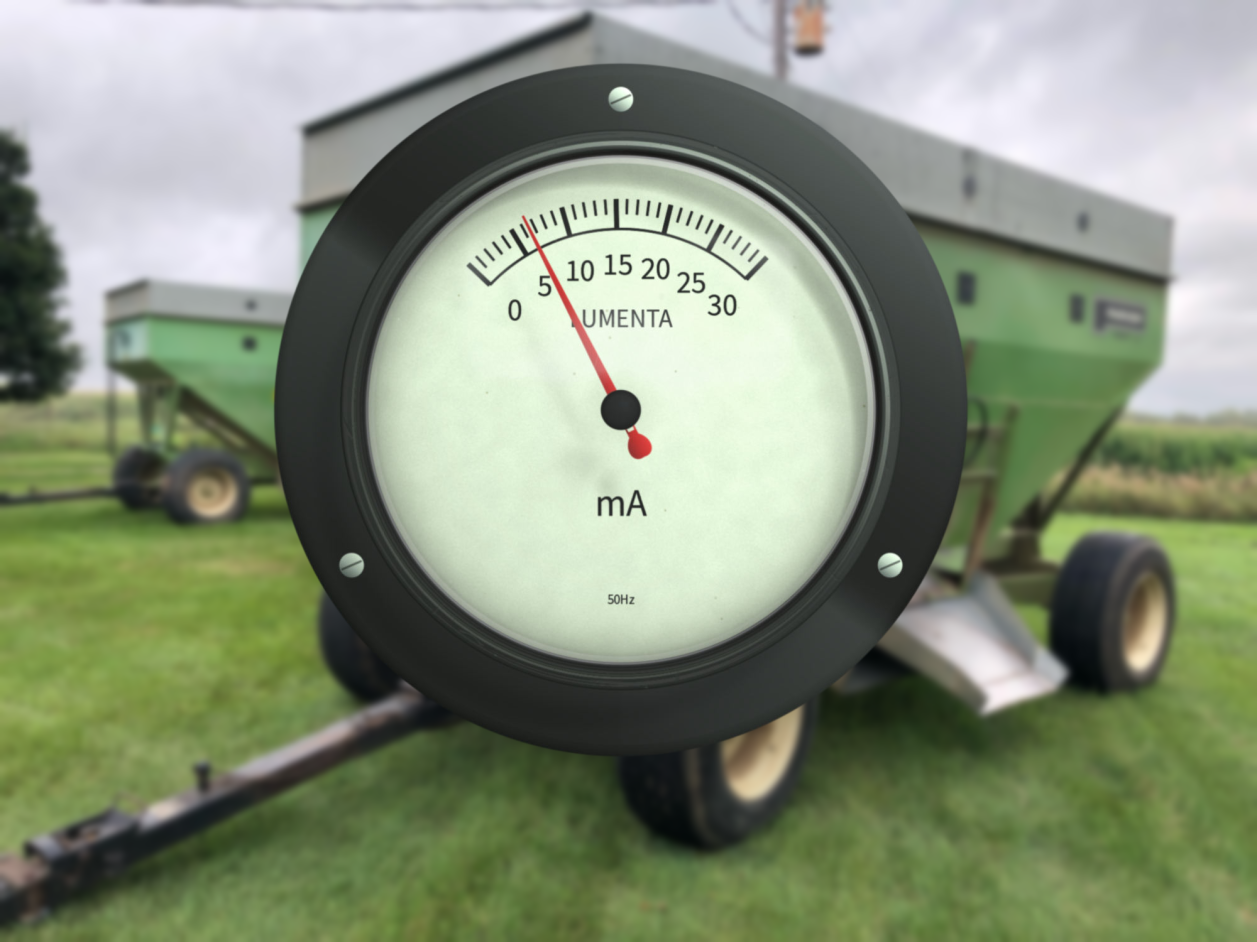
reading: {"value": 6.5, "unit": "mA"}
